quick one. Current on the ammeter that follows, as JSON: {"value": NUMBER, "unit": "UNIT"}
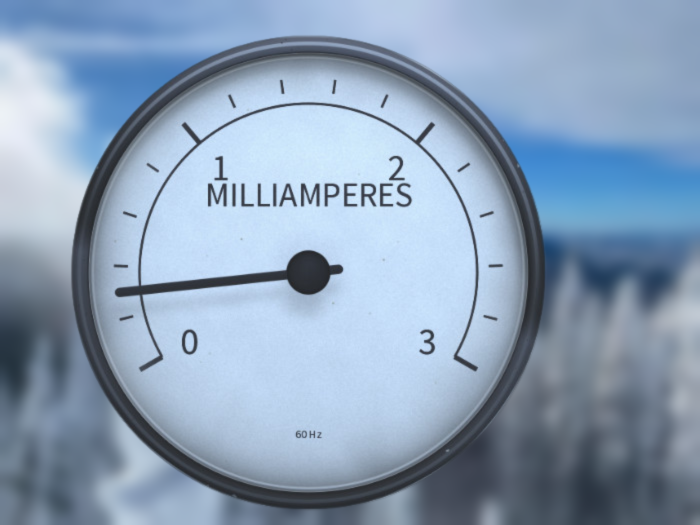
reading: {"value": 0.3, "unit": "mA"}
